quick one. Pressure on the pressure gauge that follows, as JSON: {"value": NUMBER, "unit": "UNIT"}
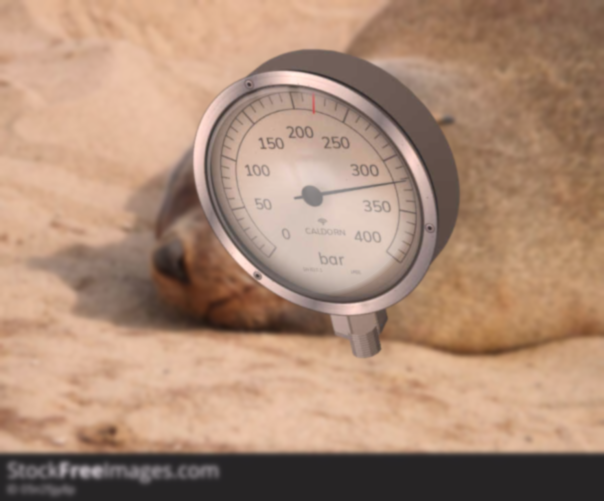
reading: {"value": 320, "unit": "bar"}
